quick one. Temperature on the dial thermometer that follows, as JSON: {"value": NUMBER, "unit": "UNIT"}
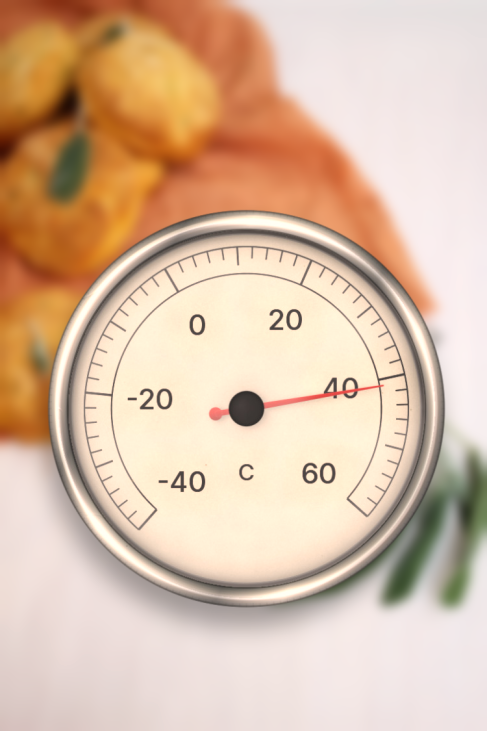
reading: {"value": 41, "unit": "°C"}
